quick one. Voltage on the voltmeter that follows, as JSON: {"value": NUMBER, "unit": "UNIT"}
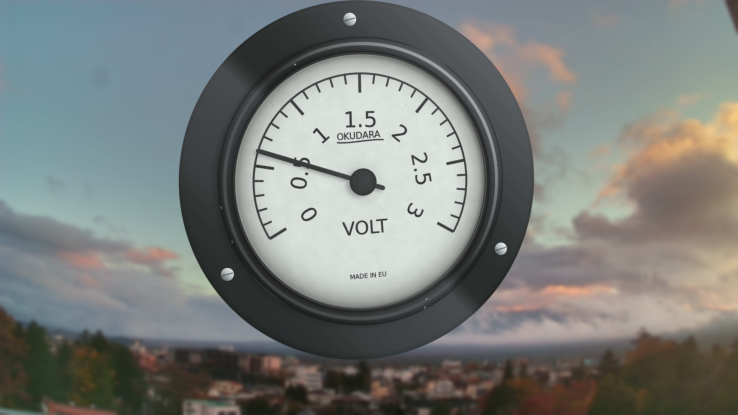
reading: {"value": 0.6, "unit": "V"}
